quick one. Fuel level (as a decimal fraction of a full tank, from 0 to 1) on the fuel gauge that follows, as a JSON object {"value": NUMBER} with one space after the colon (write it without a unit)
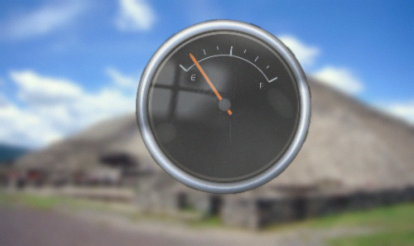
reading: {"value": 0.125}
